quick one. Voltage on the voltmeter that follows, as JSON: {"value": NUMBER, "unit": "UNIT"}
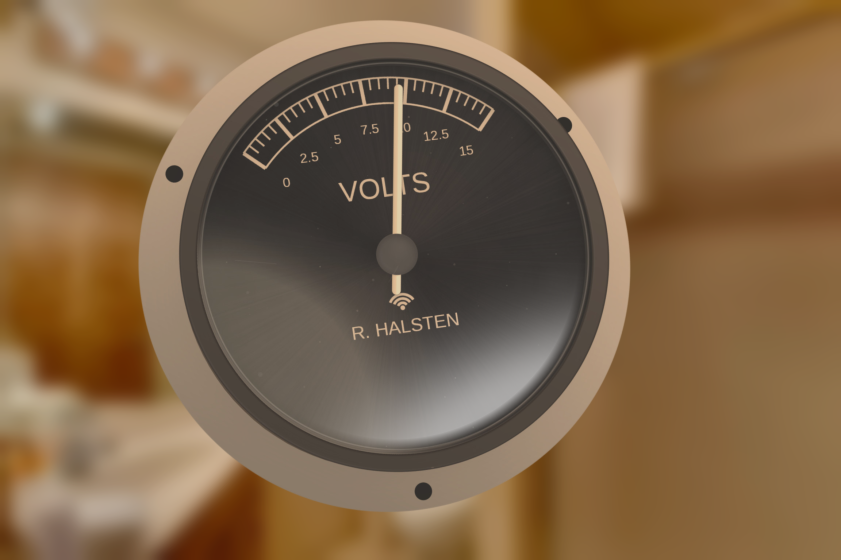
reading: {"value": 9.5, "unit": "V"}
